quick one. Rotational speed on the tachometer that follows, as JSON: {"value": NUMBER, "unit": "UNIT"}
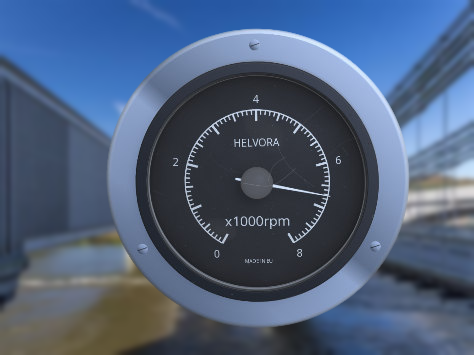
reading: {"value": 6700, "unit": "rpm"}
